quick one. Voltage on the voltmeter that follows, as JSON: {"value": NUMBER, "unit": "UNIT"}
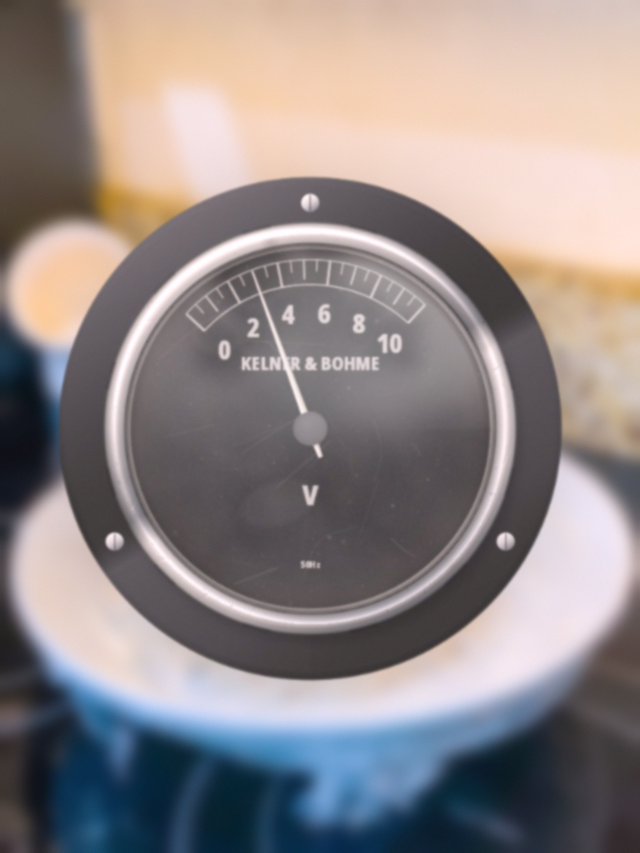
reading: {"value": 3, "unit": "V"}
